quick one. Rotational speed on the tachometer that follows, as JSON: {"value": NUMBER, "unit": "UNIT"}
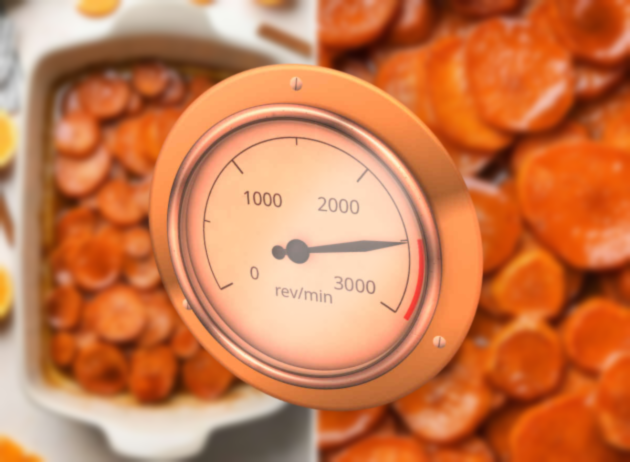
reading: {"value": 2500, "unit": "rpm"}
